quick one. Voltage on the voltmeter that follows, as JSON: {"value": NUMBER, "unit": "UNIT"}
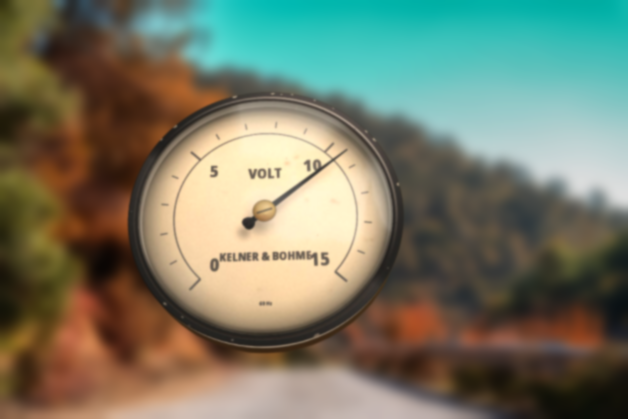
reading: {"value": 10.5, "unit": "V"}
